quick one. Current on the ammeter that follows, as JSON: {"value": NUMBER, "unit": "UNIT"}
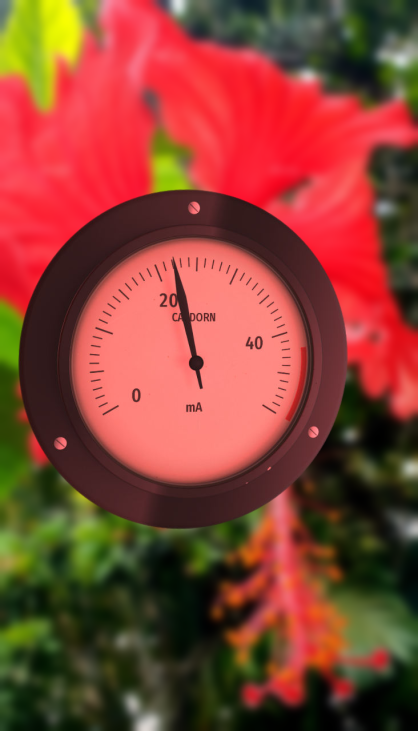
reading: {"value": 22, "unit": "mA"}
